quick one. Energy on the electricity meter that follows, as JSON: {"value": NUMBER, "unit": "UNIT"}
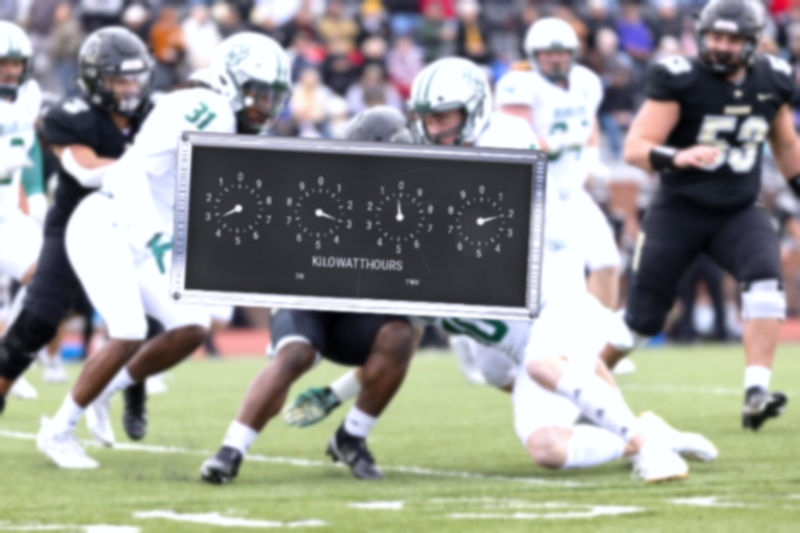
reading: {"value": 3302, "unit": "kWh"}
